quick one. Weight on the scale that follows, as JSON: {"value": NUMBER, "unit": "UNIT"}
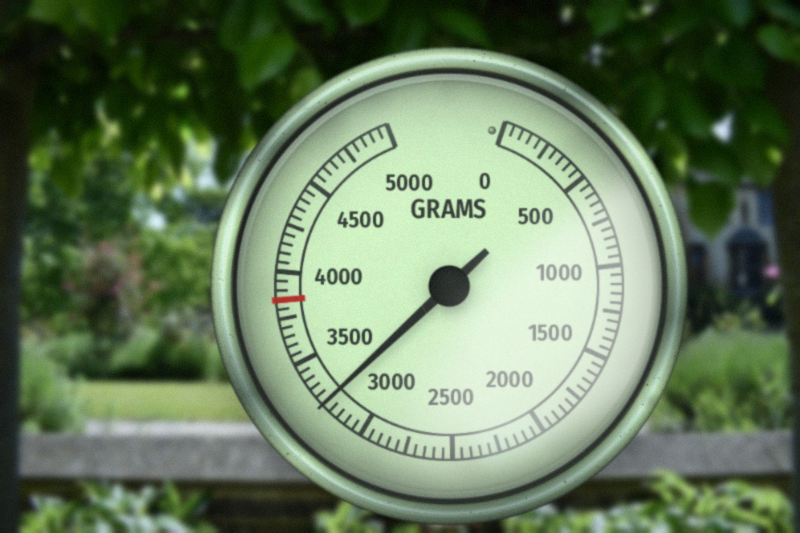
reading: {"value": 3250, "unit": "g"}
